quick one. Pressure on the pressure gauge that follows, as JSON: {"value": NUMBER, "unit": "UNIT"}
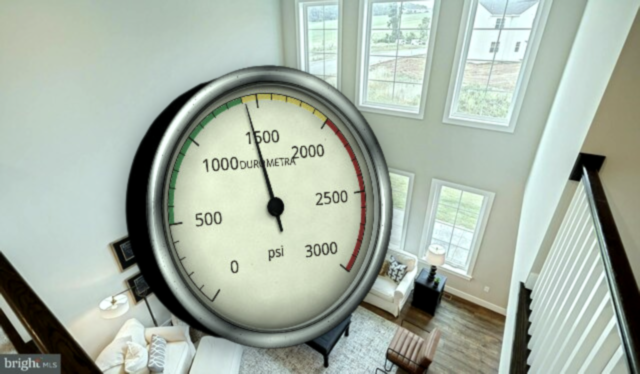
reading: {"value": 1400, "unit": "psi"}
